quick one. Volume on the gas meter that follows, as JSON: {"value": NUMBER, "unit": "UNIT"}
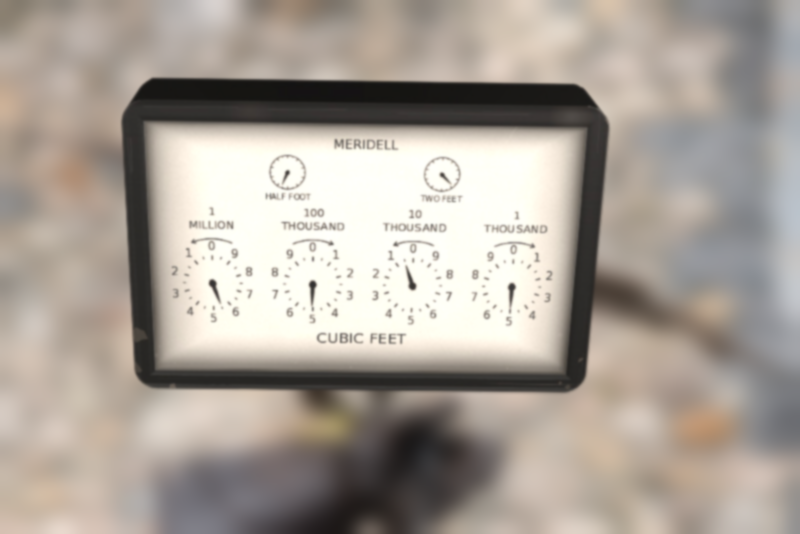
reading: {"value": 550500, "unit": "ft³"}
